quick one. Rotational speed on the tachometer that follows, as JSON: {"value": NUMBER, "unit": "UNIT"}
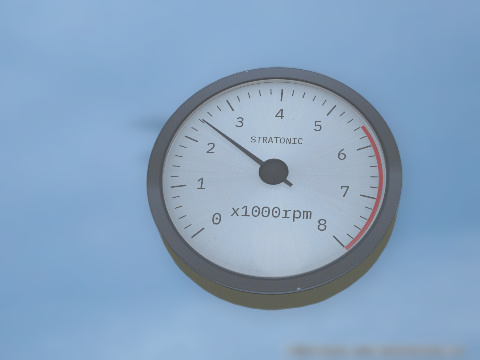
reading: {"value": 2400, "unit": "rpm"}
